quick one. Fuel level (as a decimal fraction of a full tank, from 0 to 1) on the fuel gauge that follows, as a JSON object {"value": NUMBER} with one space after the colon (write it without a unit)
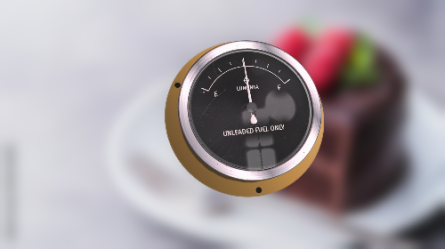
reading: {"value": 0.5}
